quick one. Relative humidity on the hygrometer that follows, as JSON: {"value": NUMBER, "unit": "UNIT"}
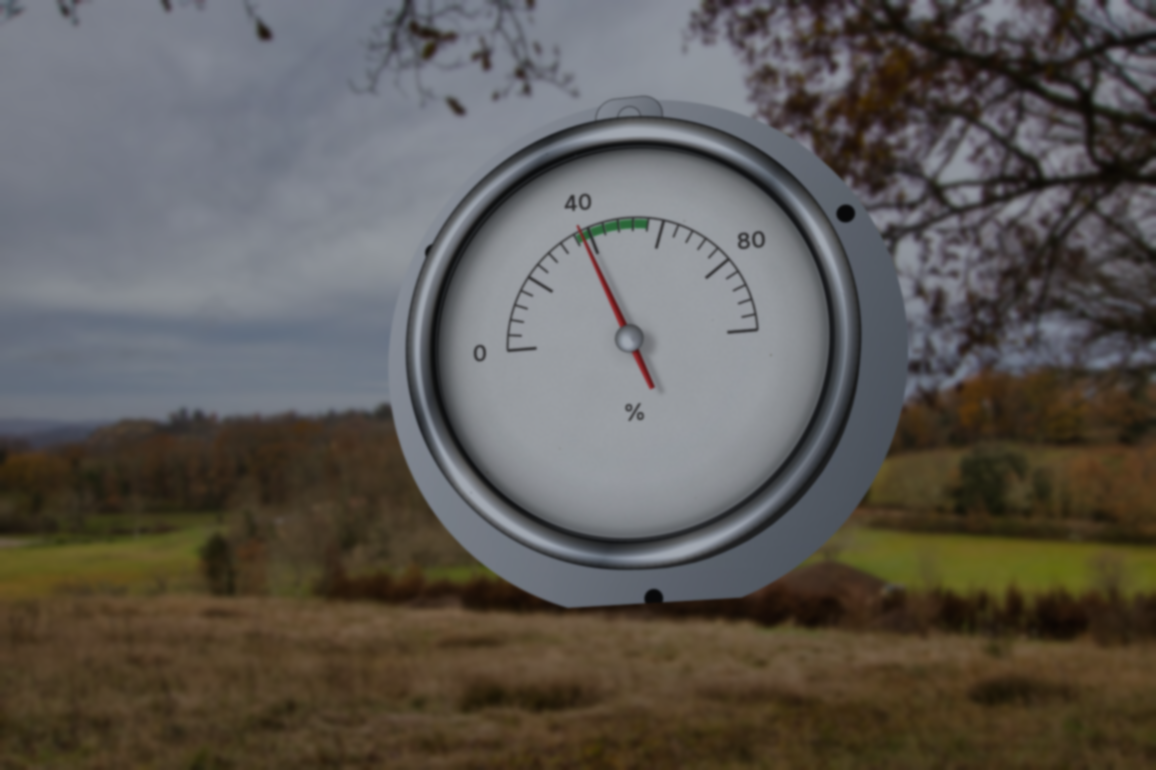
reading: {"value": 38, "unit": "%"}
